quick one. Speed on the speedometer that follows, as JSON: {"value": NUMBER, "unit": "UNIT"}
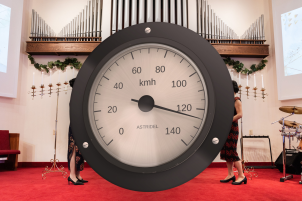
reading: {"value": 125, "unit": "km/h"}
